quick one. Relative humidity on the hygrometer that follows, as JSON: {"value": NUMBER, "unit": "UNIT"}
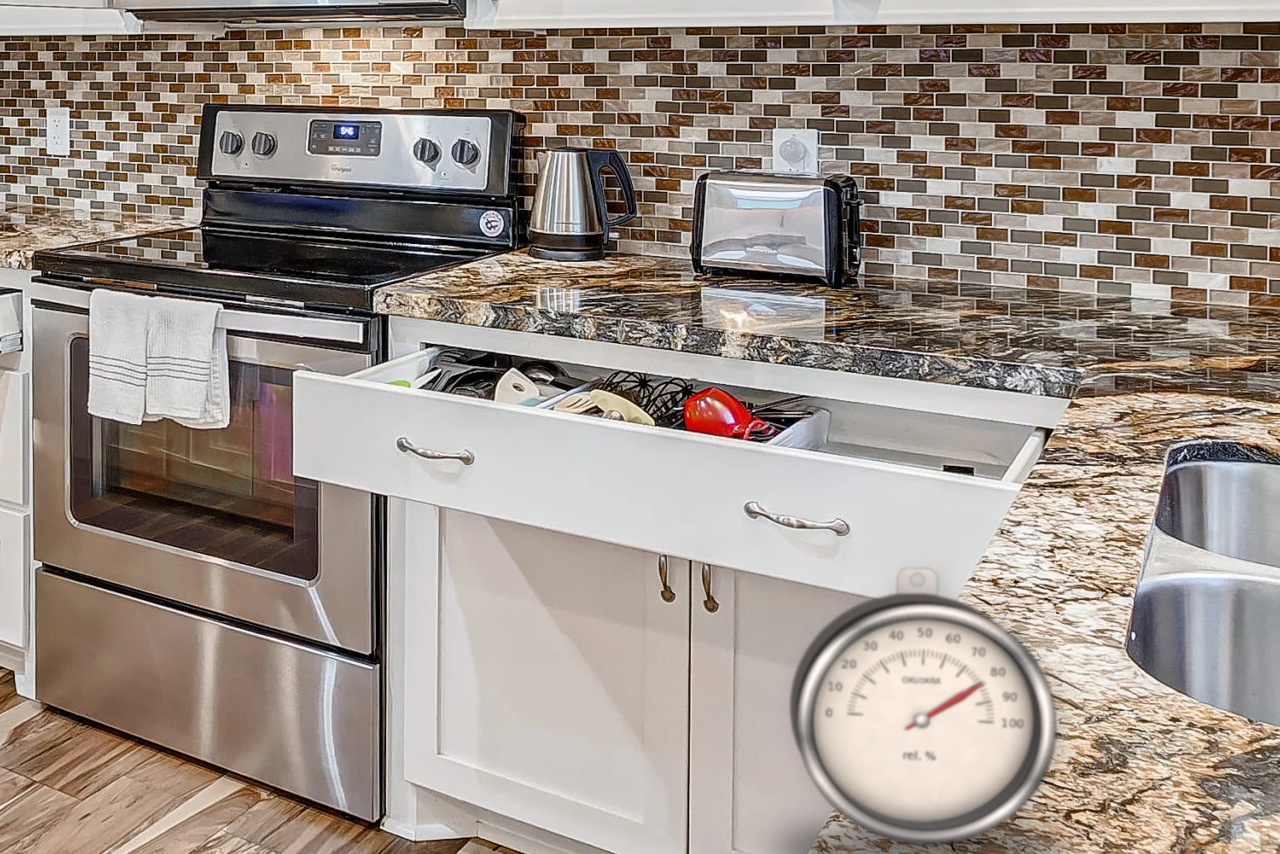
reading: {"value": 80, "unit": "%"}
